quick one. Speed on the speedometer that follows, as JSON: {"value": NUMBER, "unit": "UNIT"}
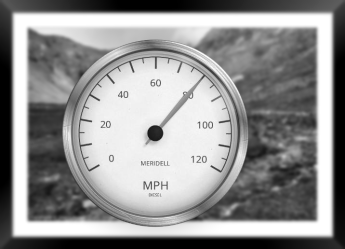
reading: {"value": 80, "unit": "mph"}
